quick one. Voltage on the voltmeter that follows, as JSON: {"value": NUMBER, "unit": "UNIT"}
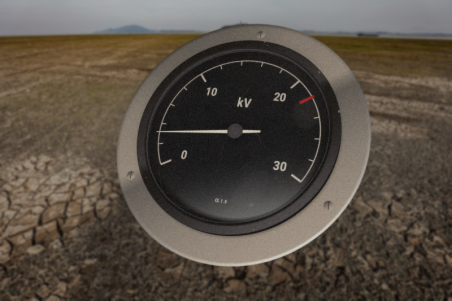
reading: {"value": 3, "unit": "kV"}
